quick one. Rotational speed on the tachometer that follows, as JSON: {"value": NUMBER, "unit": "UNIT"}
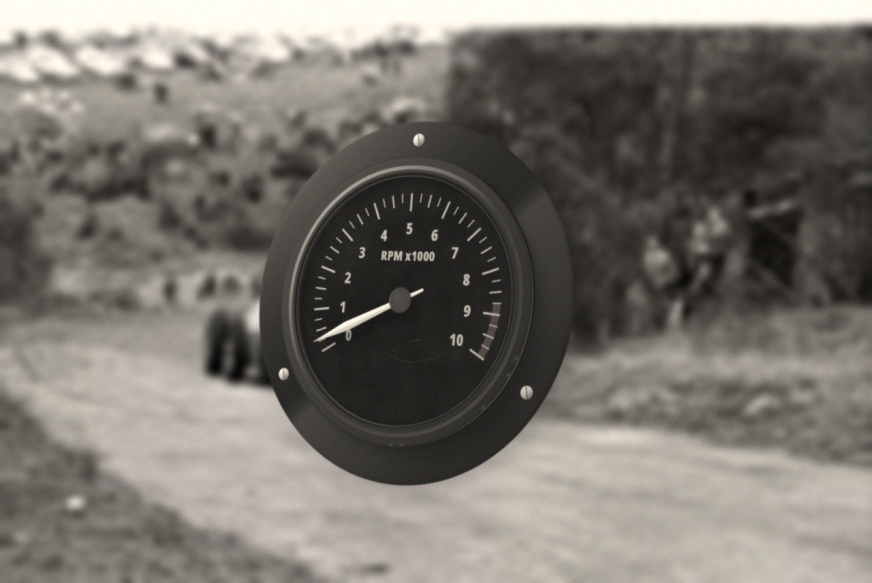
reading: {"value": 250, "unit": "rpm"}
